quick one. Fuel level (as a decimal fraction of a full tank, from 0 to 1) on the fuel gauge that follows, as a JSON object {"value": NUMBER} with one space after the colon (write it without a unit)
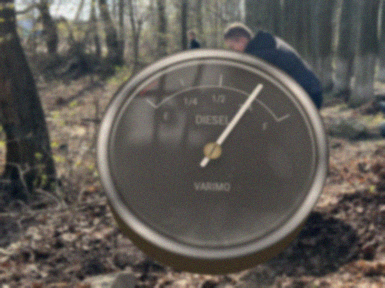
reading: {"value": 0.75}
